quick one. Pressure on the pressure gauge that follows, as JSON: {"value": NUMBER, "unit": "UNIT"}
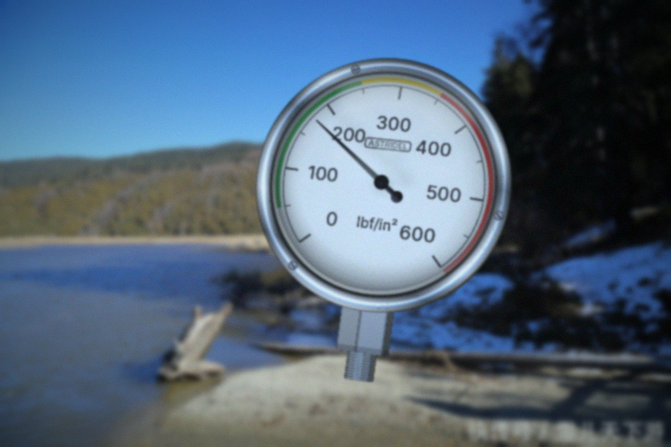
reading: {"value": 175, "unit": "psi"}
